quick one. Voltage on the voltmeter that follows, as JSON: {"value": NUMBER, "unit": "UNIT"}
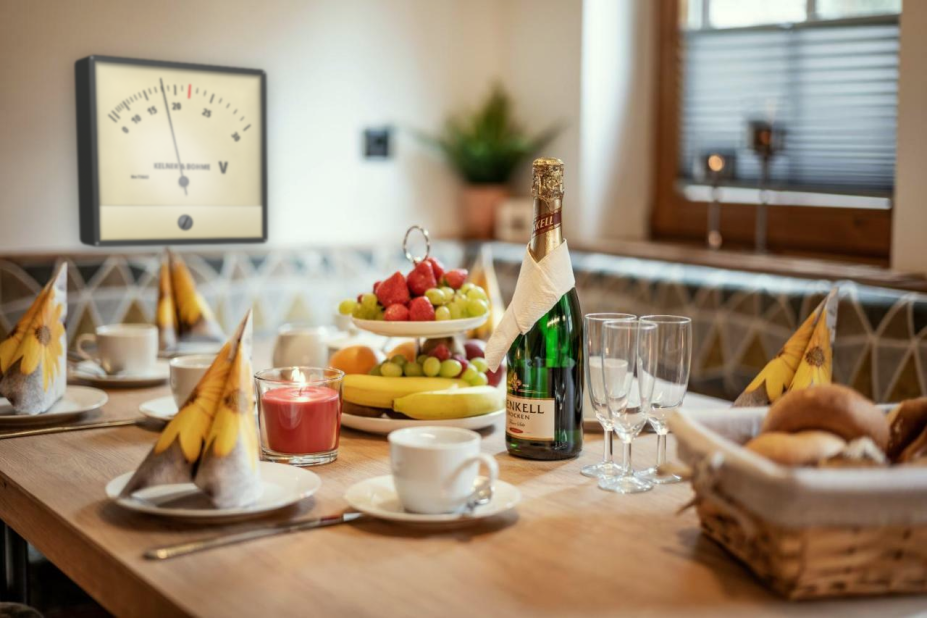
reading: {"value": 18, "unit": "V"}
